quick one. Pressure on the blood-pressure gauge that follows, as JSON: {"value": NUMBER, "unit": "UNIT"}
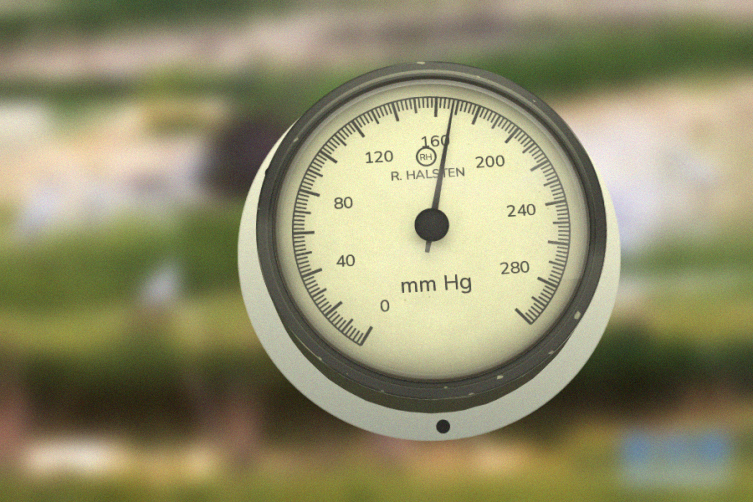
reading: {"value": 168, "unit": "mmHg"}
